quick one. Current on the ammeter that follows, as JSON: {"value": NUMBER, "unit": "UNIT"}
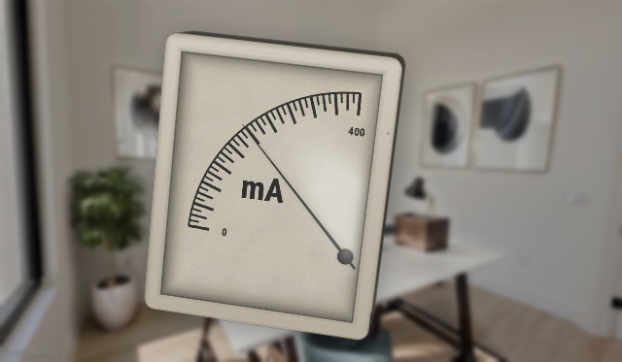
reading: {"value": 200, "unit": "mA"}
